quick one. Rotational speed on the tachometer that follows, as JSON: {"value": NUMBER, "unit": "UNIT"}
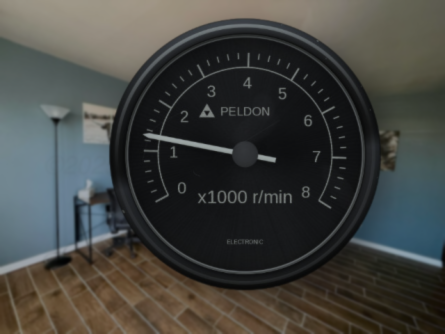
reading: {"value": 1300, "unit": "rpm"}
